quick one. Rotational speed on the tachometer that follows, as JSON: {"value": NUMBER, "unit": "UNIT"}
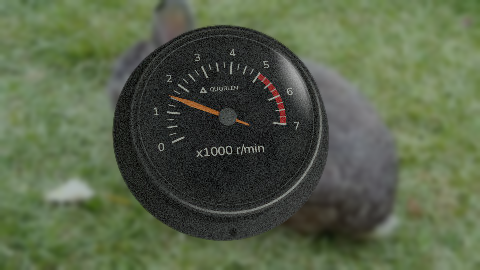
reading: {"value": 1500, "unit": "rpm"}
